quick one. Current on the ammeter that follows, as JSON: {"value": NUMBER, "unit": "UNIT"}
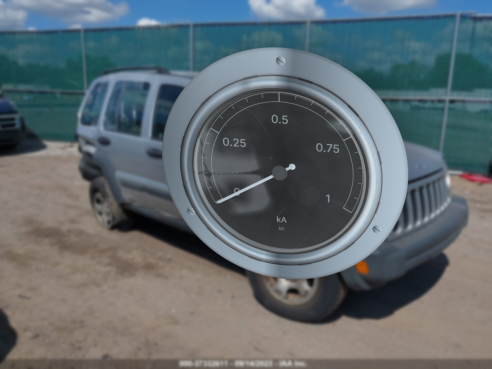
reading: {"value": 0, "unit": "kA"}
